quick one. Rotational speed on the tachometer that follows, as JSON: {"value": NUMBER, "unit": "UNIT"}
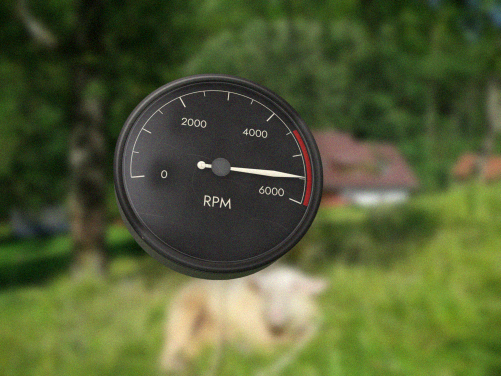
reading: {"value": 5500, "unit": "rpm"}
